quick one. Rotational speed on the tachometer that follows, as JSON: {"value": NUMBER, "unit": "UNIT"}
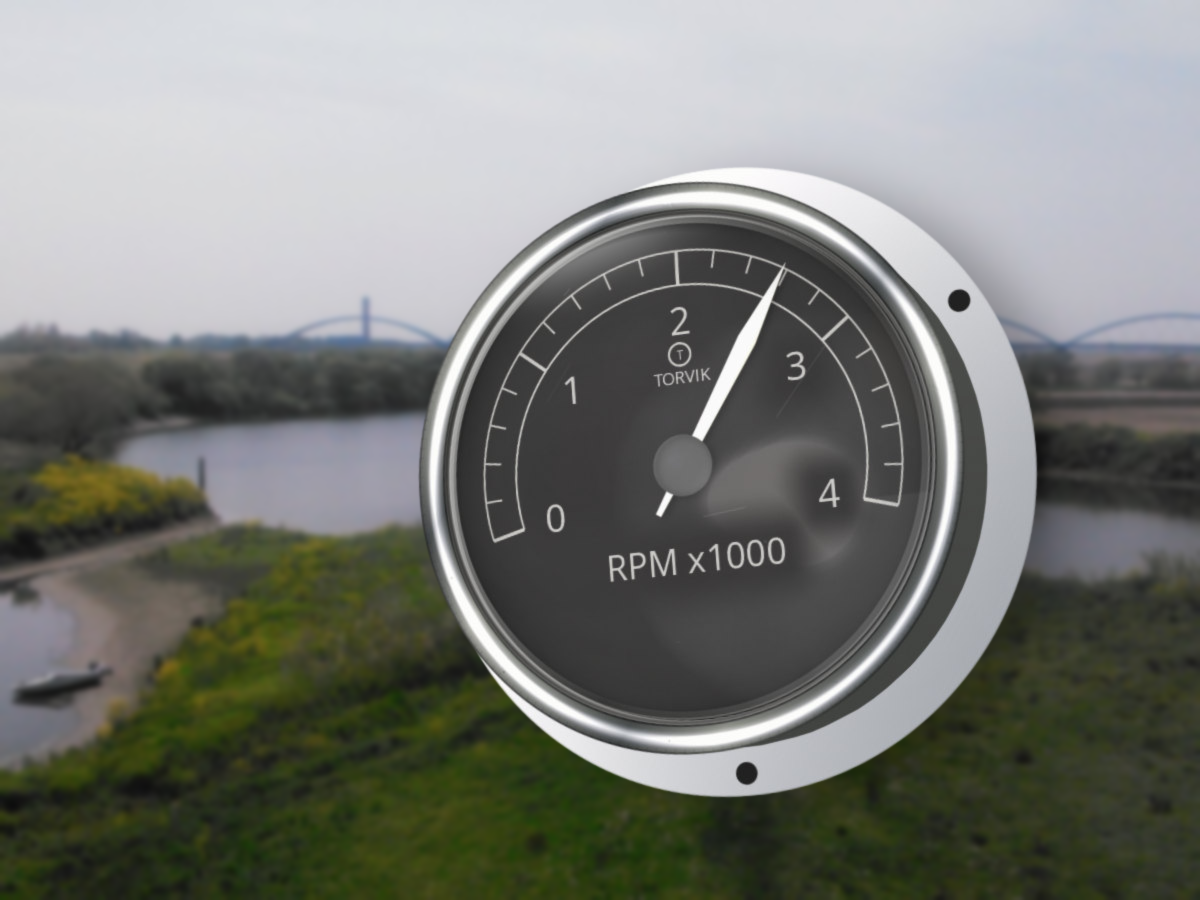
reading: {"value": 2600, "unit": "rpm"}
